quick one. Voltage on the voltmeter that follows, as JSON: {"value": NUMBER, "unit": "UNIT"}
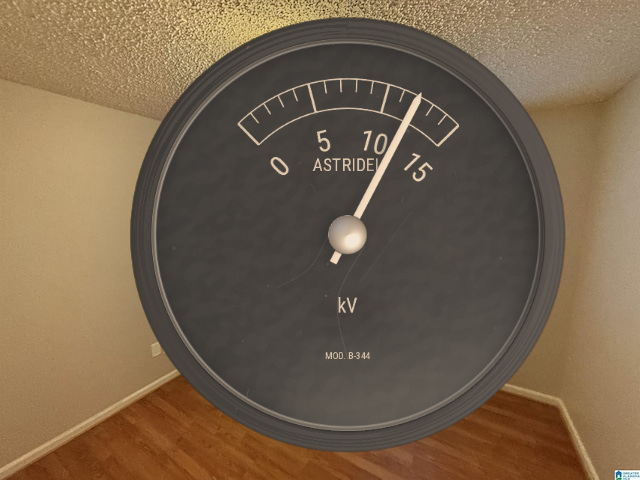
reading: {"value": 12, "unit": "kV"}
